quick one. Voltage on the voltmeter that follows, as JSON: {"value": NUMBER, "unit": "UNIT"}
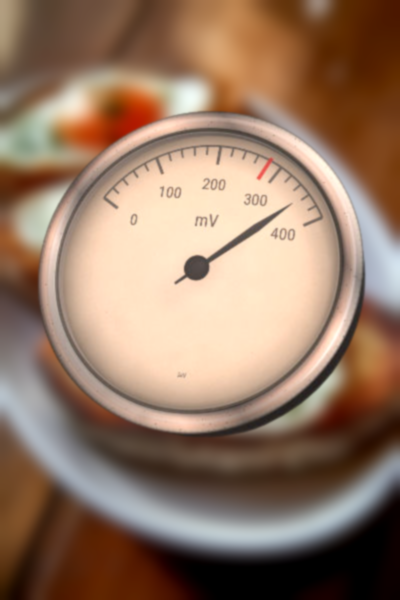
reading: {"value": 360, "unit": "mV"}
